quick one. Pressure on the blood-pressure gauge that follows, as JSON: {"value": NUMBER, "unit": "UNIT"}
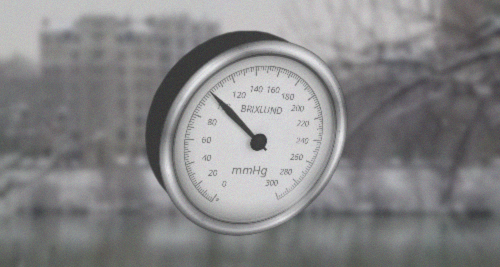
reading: {"value": 100, "unit": "mmHg"}
